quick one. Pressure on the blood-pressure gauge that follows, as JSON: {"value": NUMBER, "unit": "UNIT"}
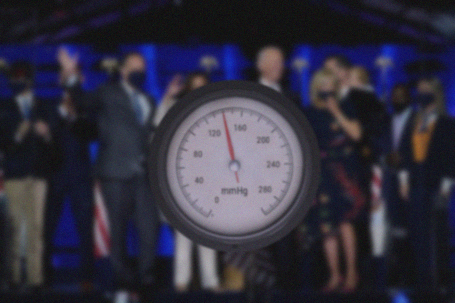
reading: {"value": 140, "unit": "mmHg"}
